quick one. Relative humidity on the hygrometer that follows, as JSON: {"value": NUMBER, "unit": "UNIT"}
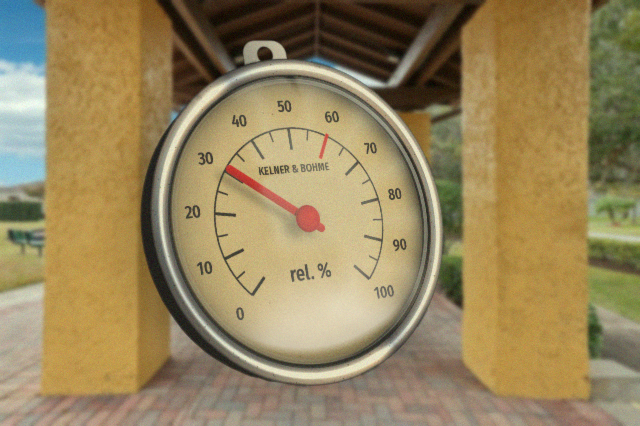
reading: {"value": 30, "unit": "%"}
